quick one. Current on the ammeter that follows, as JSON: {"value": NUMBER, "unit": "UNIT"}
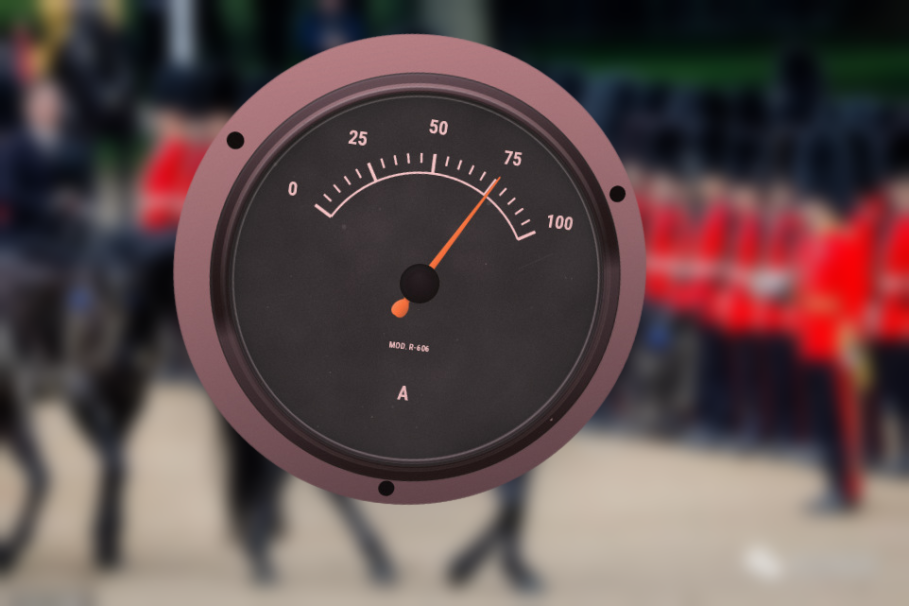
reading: {"value": 75, "unit": "A"}
